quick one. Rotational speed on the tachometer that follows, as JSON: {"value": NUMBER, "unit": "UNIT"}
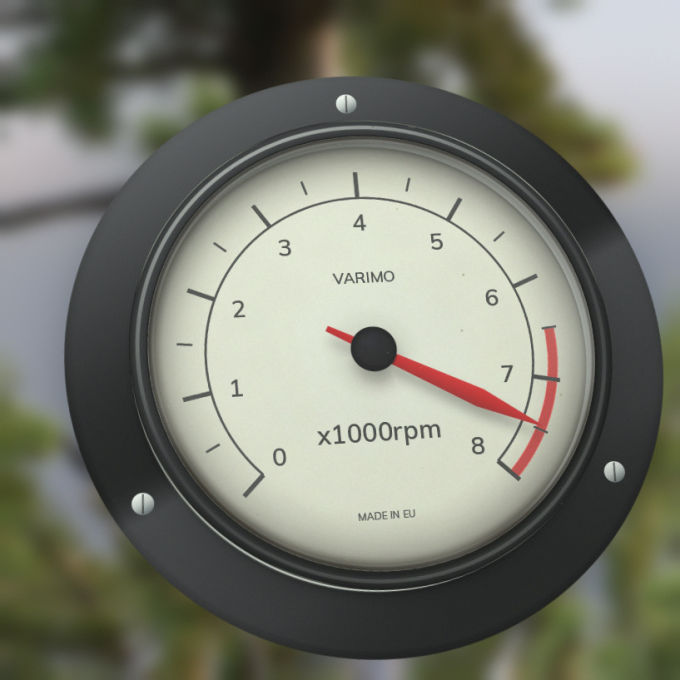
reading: {"value": 7500, "unit": "rpm"}
